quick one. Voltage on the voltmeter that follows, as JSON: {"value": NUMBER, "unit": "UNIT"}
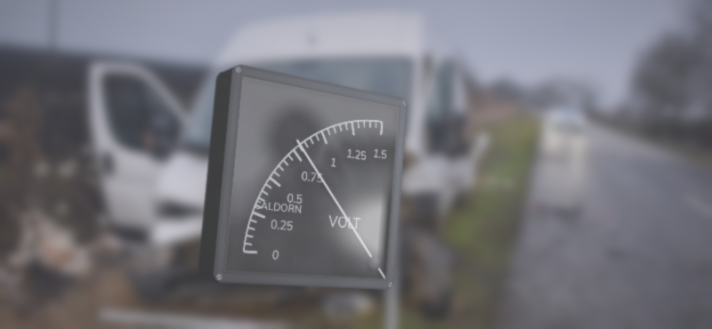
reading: {"value": 0.8, "unit": "V"}
